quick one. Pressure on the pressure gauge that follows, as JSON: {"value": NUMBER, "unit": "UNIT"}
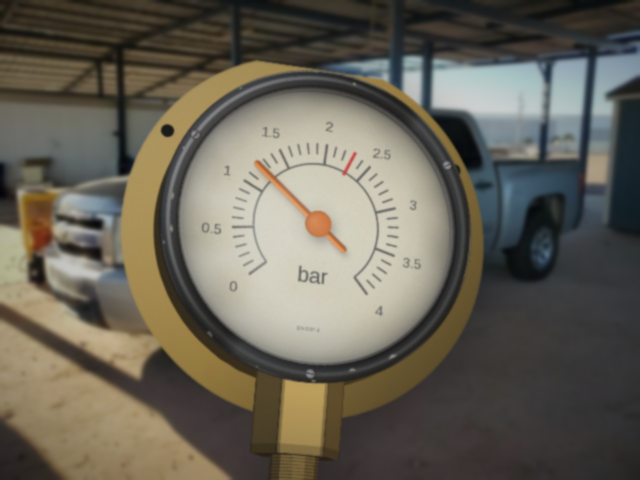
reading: {"value": 1.2, "unit": "bar"}
